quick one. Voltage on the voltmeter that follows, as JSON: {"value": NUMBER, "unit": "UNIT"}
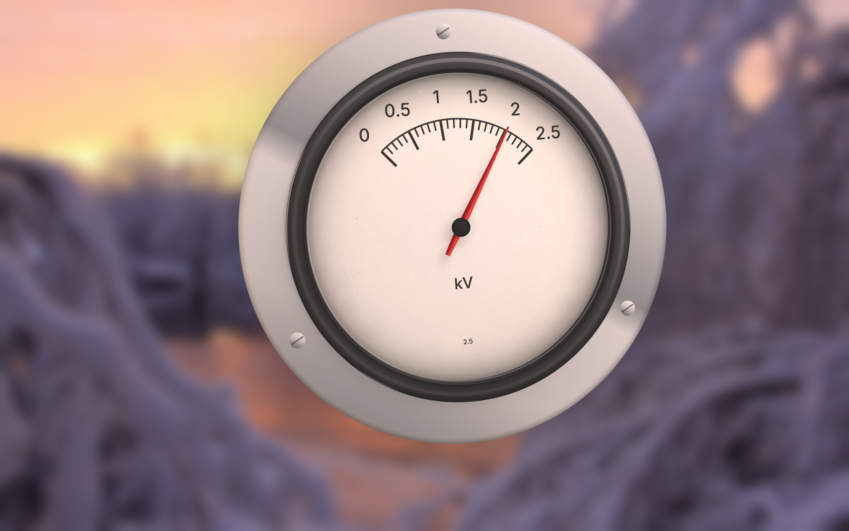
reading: {"value": 2, "unit": "kV"}
